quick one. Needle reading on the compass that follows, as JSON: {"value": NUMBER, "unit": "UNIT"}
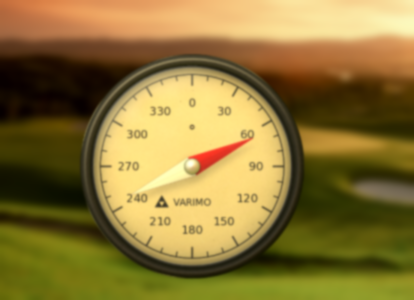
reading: {"value": 65, "unit": "°"}
